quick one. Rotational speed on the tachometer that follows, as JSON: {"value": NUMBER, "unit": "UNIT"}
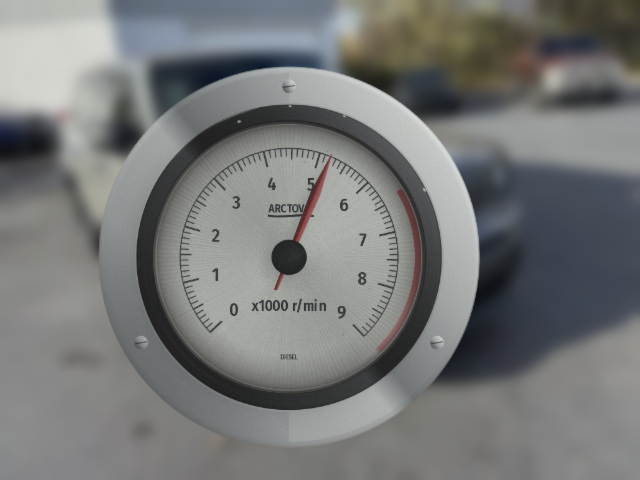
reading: {"value": 5200, "unit": "rpm"}
